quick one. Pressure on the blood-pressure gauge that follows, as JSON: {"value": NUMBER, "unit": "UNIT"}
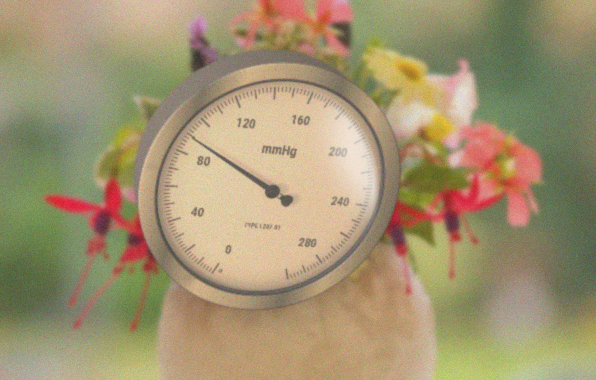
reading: {"value": 90, "unit": "mmHg"}
